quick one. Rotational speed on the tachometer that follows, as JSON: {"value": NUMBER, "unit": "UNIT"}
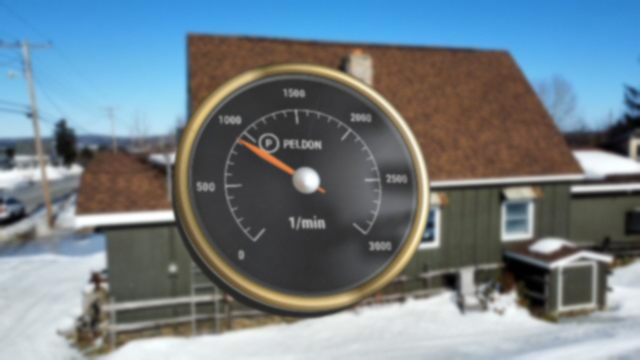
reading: {"value": 900, "unit": "rpm"}
